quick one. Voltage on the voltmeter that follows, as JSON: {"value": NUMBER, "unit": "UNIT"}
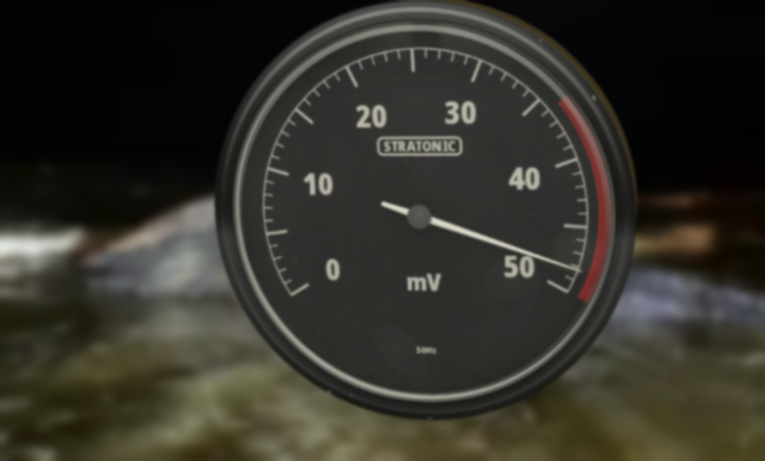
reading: {"value": 48, "unit": "mV"}
